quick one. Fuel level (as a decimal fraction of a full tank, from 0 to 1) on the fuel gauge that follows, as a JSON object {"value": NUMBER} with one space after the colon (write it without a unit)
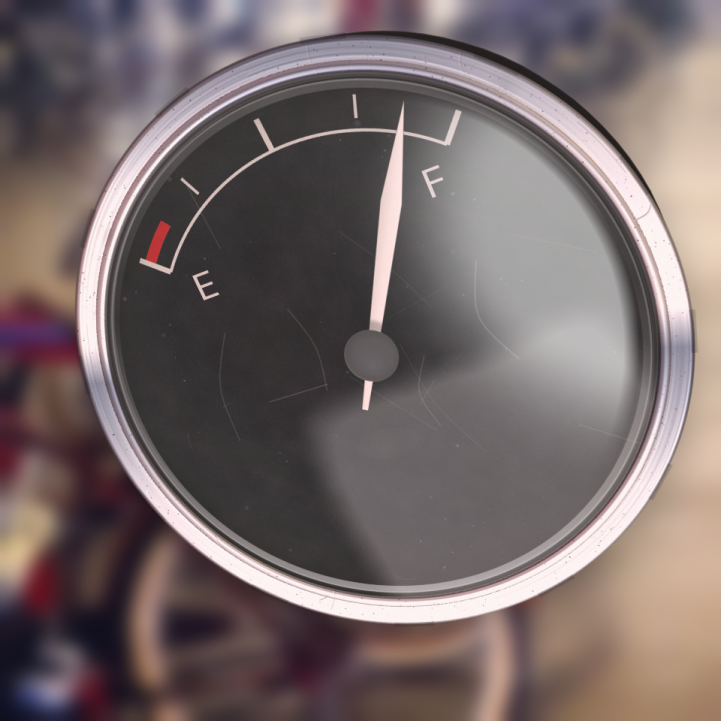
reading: {"value": 0.875}
